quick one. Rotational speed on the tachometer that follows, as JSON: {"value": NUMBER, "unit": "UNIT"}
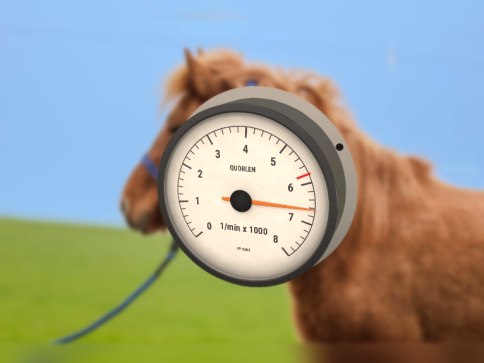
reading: {"value": 6600, "unit": "rpm"}
